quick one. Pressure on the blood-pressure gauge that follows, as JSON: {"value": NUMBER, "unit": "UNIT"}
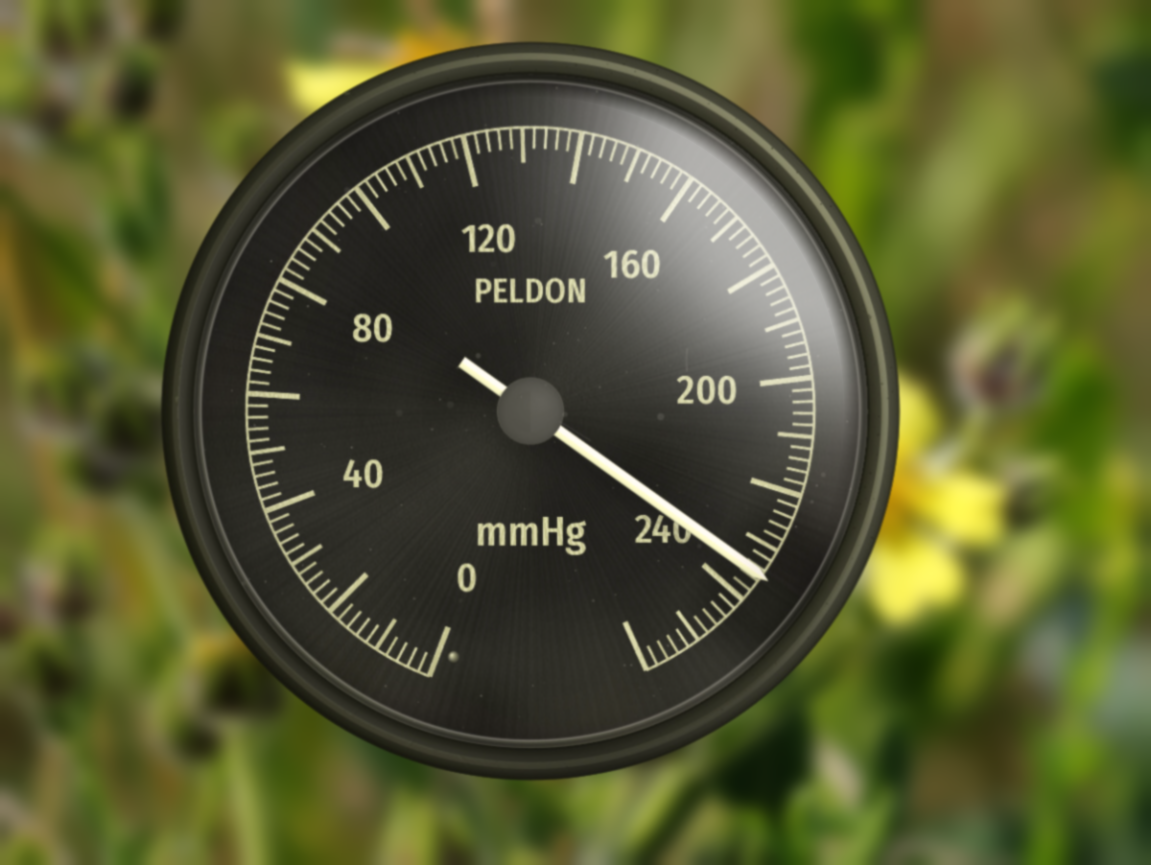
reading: {"value": 235, "unit": "mmHg"}
